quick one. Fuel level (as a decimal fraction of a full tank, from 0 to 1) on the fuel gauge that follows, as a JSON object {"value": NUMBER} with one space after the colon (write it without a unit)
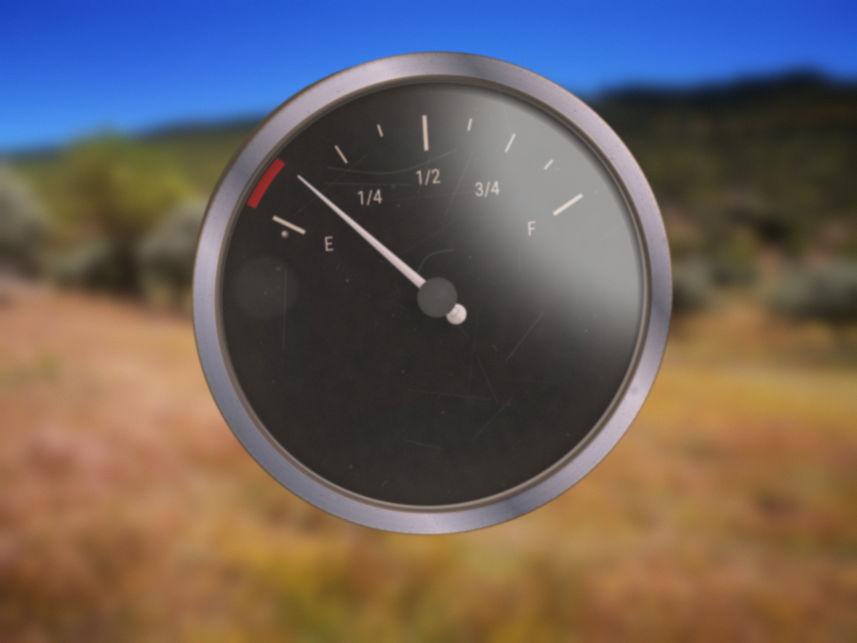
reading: {"value": 0.125}
